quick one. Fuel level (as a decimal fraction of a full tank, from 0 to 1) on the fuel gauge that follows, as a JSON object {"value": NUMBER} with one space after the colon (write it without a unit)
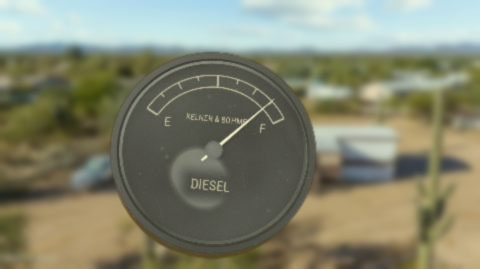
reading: {"value": 0.875}
